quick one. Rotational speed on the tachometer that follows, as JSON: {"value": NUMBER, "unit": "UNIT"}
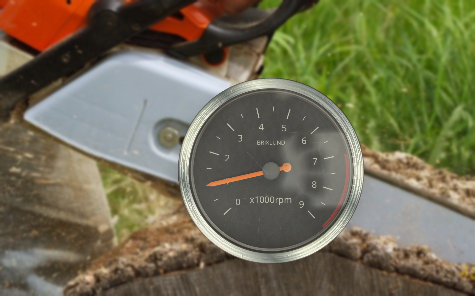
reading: {"value": 1000, "unit": "rpm"}
